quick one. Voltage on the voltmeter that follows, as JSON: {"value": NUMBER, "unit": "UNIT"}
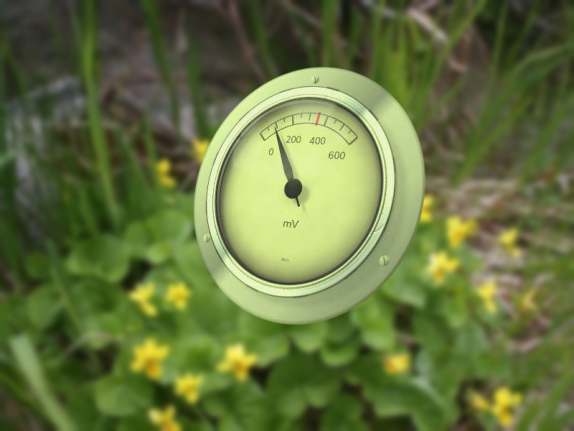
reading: {"value": 100, "unit": "mV"}
